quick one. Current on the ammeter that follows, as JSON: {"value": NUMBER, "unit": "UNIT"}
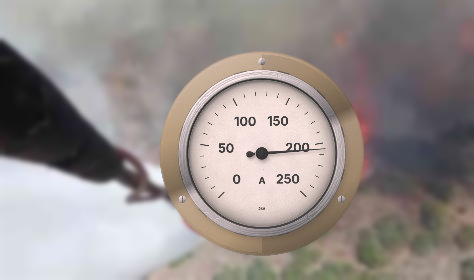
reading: {"value": 205, "unit": "A"}
